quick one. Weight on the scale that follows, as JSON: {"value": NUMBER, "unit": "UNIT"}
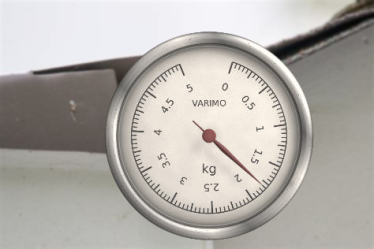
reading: {"value": 1.8, "unit": "kg"}
